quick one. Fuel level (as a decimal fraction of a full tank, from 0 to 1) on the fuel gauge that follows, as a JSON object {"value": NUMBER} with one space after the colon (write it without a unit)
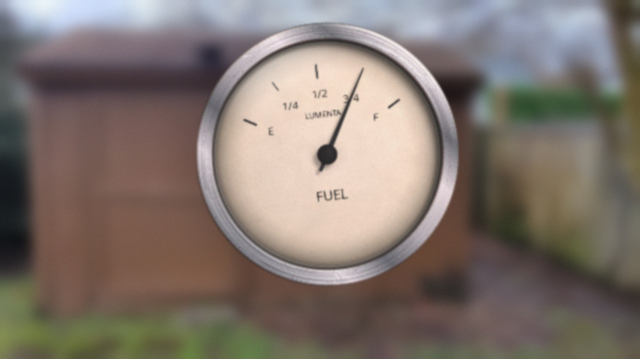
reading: {"value": 0.75}
